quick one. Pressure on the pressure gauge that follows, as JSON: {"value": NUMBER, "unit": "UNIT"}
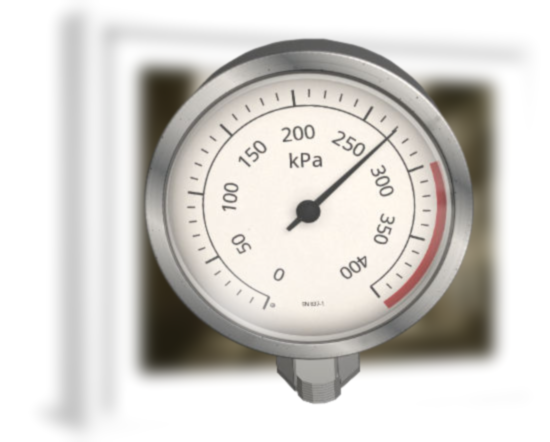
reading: {"value": 270, "unit": "kPa"}
